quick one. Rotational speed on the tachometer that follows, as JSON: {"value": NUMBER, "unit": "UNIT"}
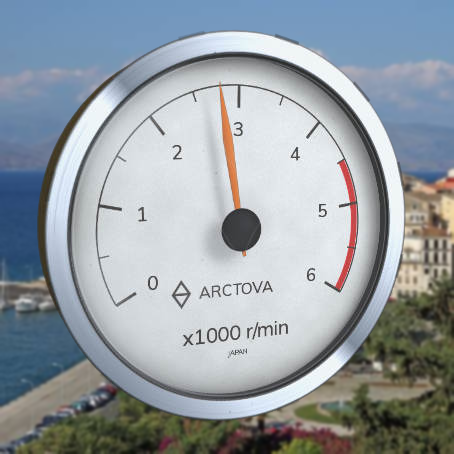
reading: {"value": 2750, "unit": "rpm"}
